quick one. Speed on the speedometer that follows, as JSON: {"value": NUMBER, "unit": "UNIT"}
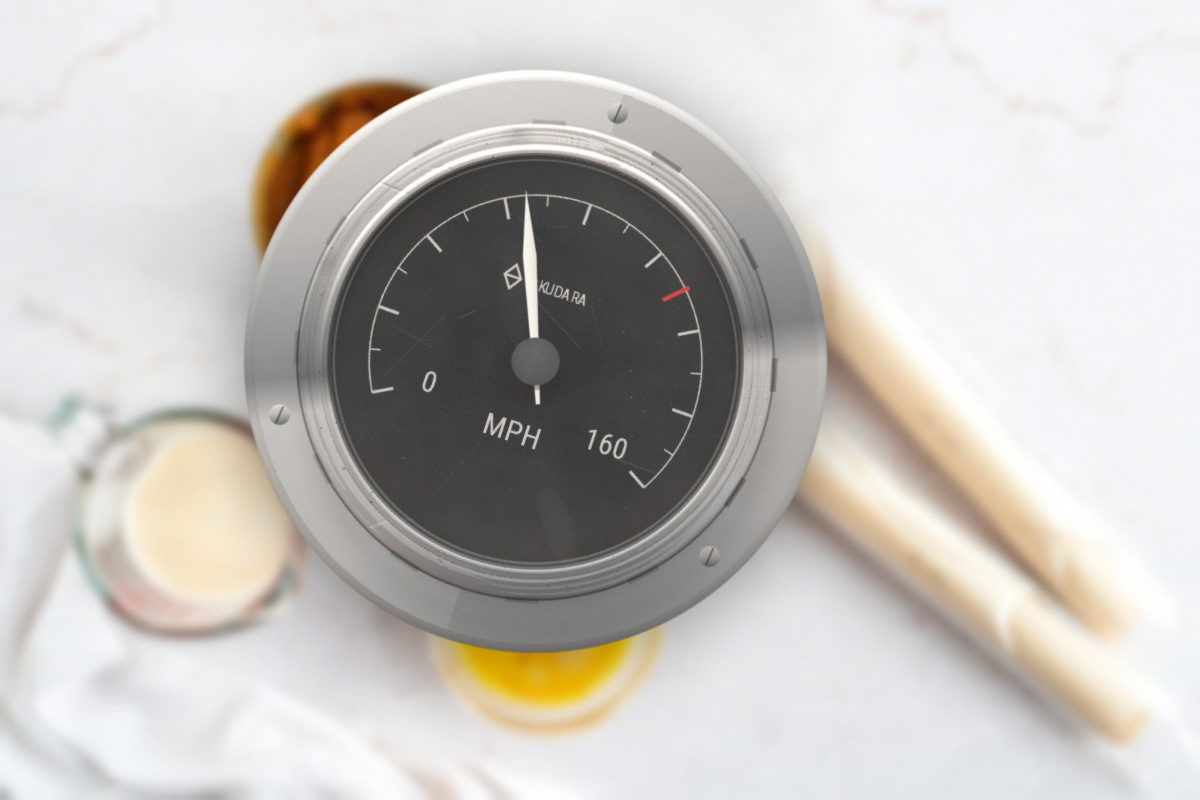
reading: {"value": 65, "unit": "mph"}
